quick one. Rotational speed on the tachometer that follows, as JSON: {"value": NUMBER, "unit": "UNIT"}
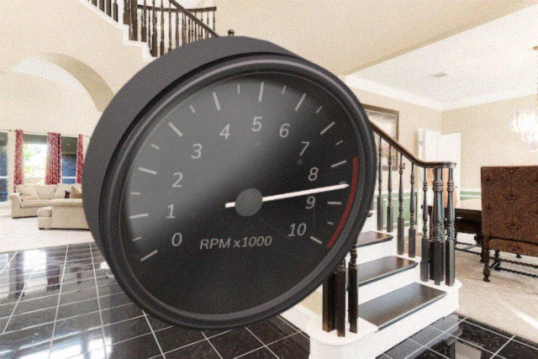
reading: {"value": 8500, "unit": "rpm"}
